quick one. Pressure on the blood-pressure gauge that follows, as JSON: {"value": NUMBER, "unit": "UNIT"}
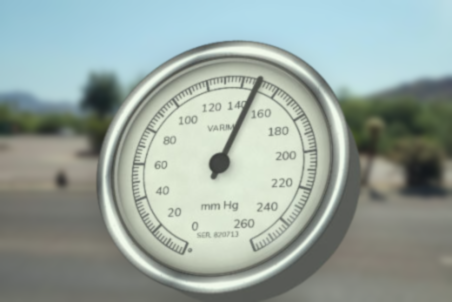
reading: {"value": 150, "unit": "mmHg"}
